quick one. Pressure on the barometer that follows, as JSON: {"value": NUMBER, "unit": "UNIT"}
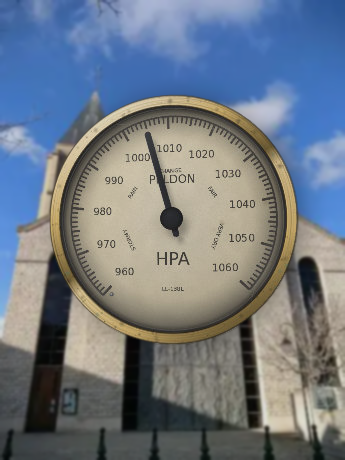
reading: {"value": 1005, "unit": "hPa"}
